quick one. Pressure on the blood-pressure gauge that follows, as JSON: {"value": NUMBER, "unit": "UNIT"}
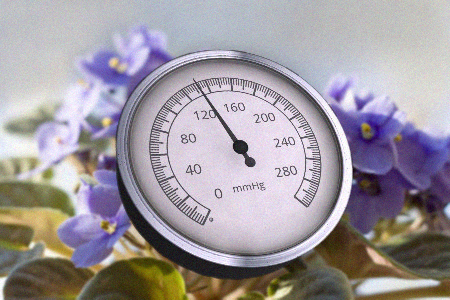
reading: {"value": 130, "unit": "mmHg"}
